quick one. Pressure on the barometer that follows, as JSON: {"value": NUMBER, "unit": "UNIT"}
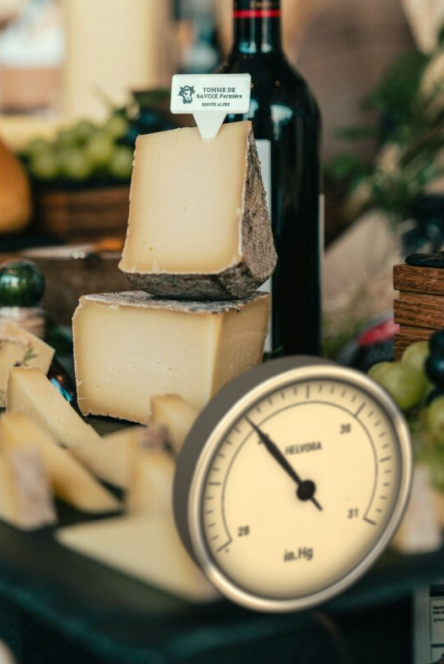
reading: {"value": 29, "unit": "inHg"}
